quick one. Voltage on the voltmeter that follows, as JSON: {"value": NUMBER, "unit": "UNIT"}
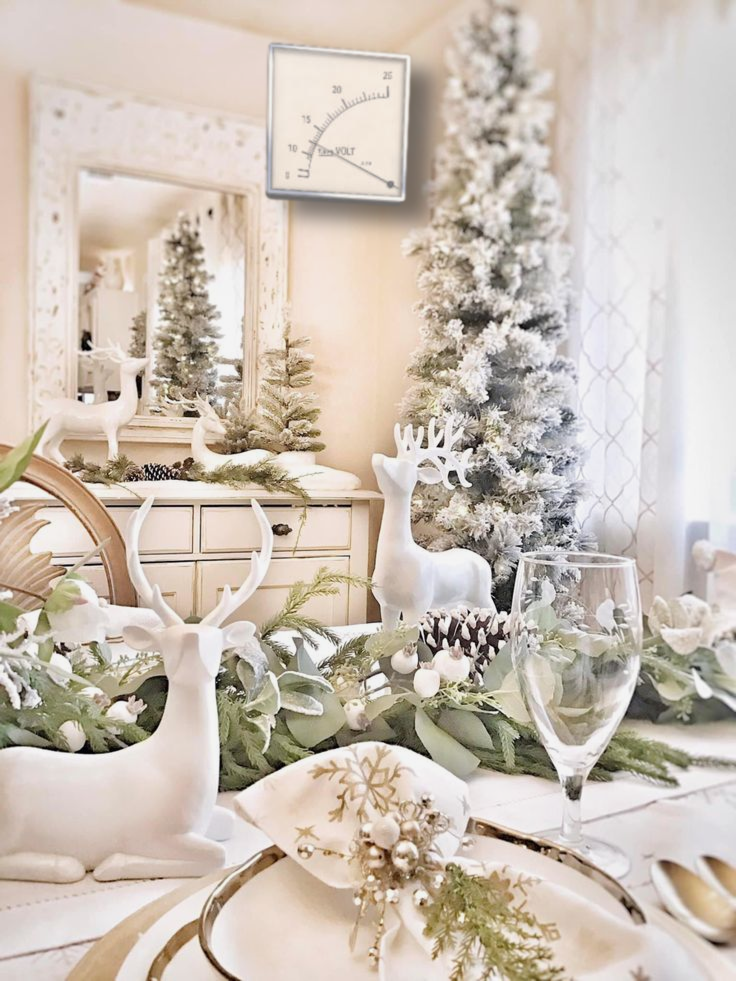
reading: {"value": 12.5, "unit": "V"}
